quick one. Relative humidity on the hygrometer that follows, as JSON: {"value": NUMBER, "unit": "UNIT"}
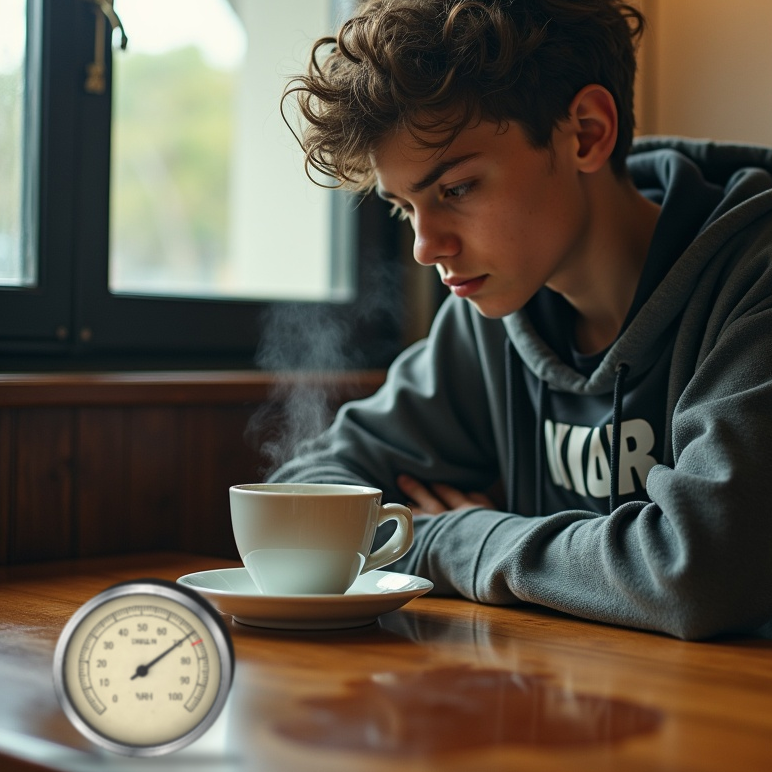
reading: {"value": 70, "unit": "%"}
